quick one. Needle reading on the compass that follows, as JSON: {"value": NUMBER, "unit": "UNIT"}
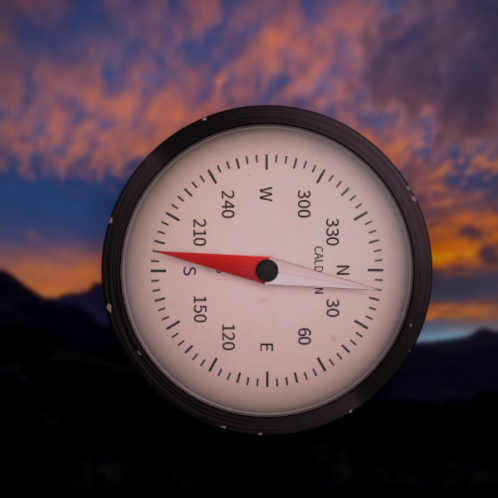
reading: {"value": 190, "unit": "°"}
